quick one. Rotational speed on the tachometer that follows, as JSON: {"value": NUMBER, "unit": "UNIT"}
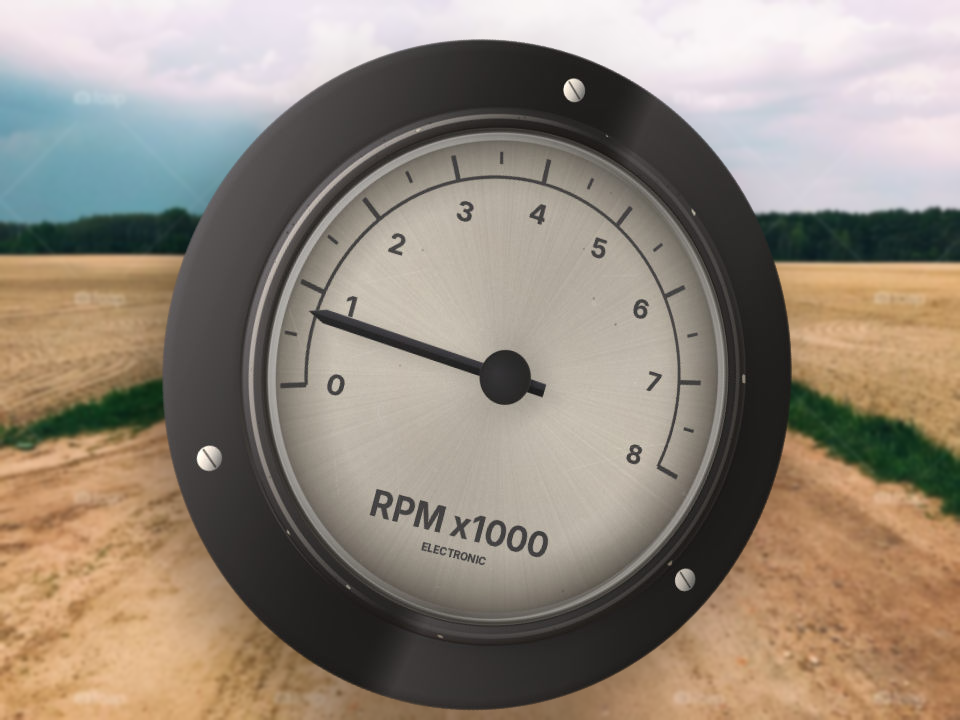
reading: {"value": 750, "unit": "rpm"}
